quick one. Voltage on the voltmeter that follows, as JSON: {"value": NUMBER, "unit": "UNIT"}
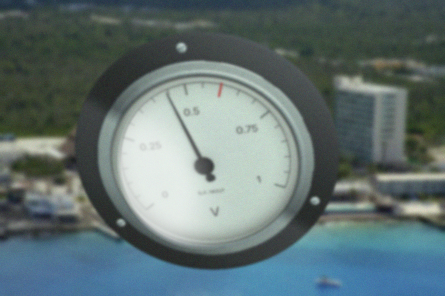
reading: {"value": 0.45, "unit": "V"}
